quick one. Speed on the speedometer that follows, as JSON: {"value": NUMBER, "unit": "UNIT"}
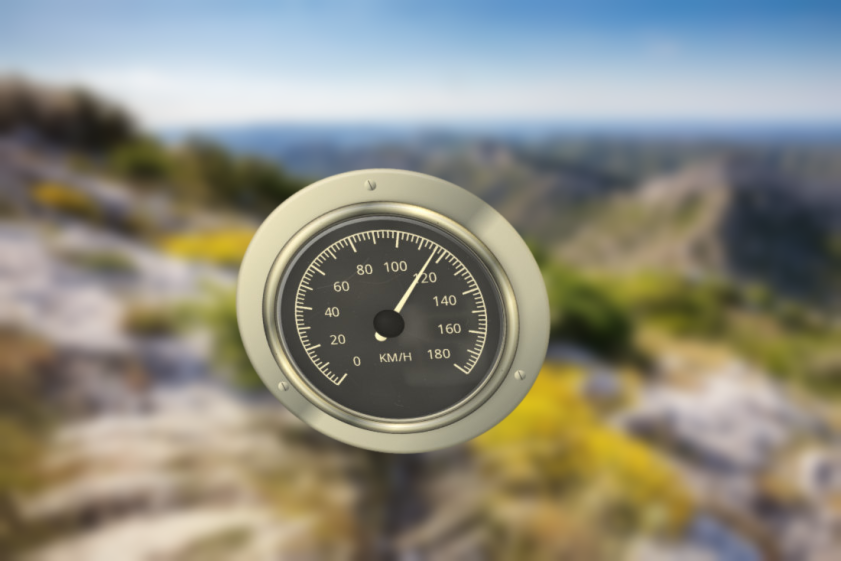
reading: {"value": 116, "unit": "km/h"}
